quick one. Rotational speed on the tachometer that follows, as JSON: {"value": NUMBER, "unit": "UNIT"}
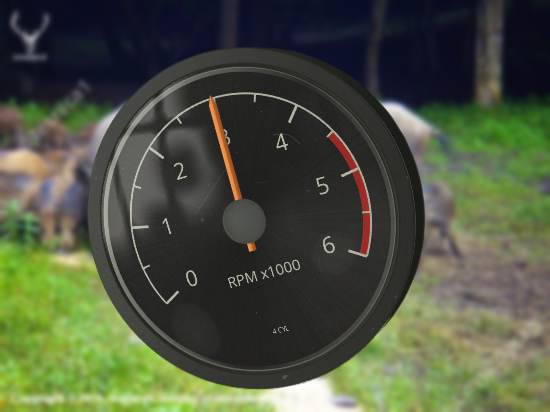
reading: {"value": 3000, "unit": "rpm"}
